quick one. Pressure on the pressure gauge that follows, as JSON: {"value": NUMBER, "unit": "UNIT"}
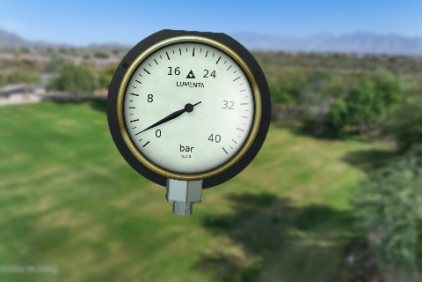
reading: {"value": 2, "unit": "bar"}
